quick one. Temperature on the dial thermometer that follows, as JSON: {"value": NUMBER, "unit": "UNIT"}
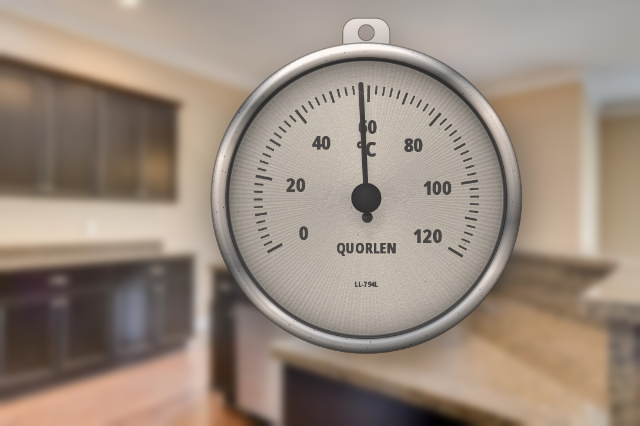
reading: {"value": 58, "unit": "°C"}
